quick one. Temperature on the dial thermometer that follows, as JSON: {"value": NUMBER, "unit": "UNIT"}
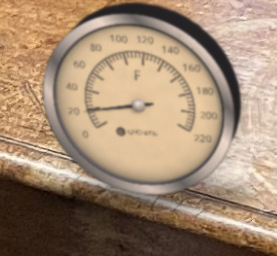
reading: {"value": 20, "unit": "°F"}
